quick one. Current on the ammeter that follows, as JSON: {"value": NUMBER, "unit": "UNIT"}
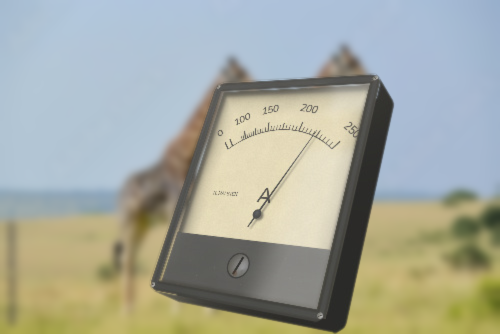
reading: {"value": 225, "unit": "A"}
